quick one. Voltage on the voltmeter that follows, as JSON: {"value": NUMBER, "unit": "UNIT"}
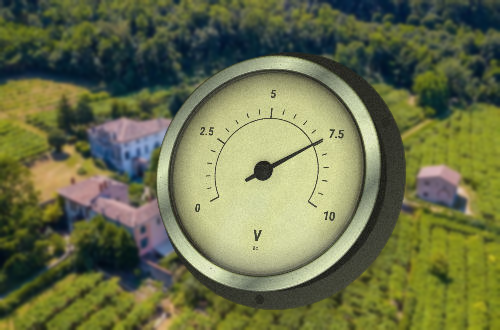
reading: {"value": 7.5, "unit": "V"}
